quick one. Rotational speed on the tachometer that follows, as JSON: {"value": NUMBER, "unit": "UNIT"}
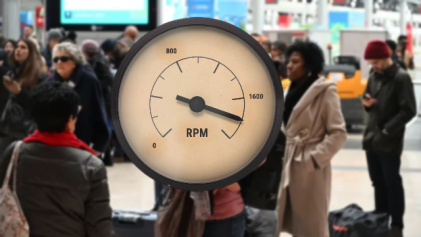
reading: {"value": 1800, "unit": "rpm"}
